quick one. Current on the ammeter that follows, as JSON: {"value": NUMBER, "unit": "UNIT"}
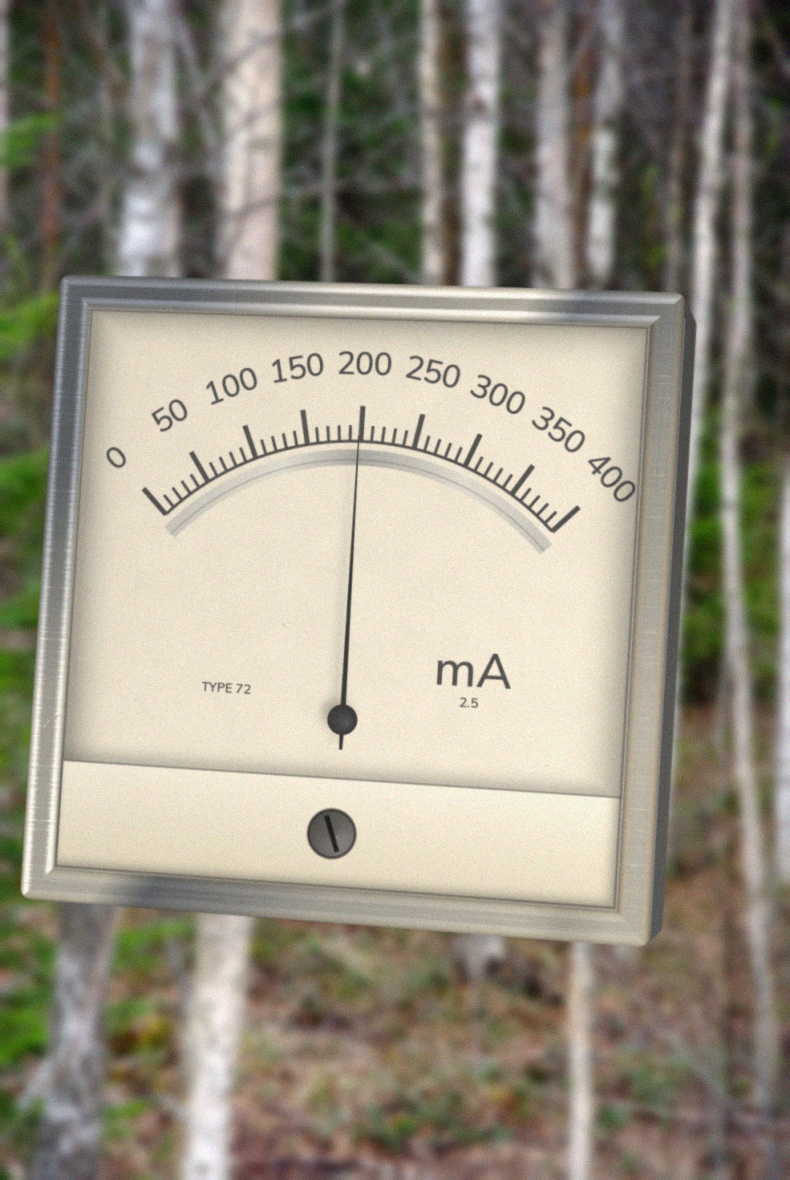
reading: {"value": 200, "unit": "mA"}
